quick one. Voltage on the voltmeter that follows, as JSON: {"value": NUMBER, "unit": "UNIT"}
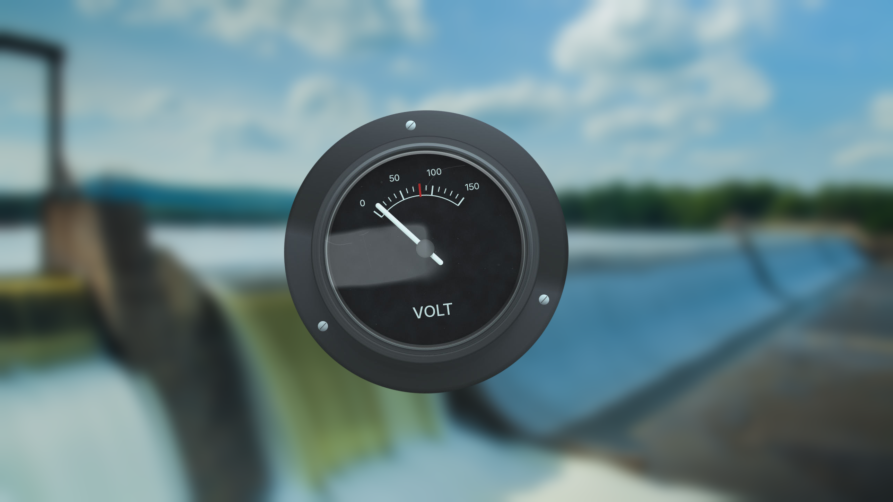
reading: {"value": 10, "unit": "V"}
